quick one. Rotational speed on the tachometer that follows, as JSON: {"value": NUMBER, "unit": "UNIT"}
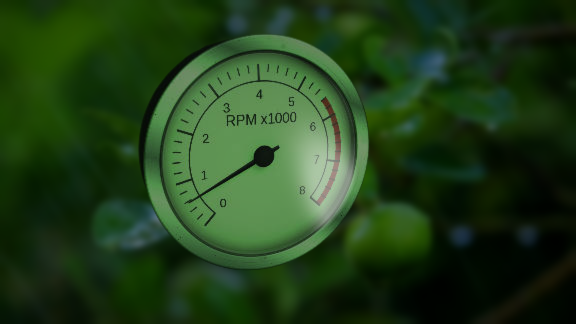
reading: {"value": 600, "unit": "rpm"}
